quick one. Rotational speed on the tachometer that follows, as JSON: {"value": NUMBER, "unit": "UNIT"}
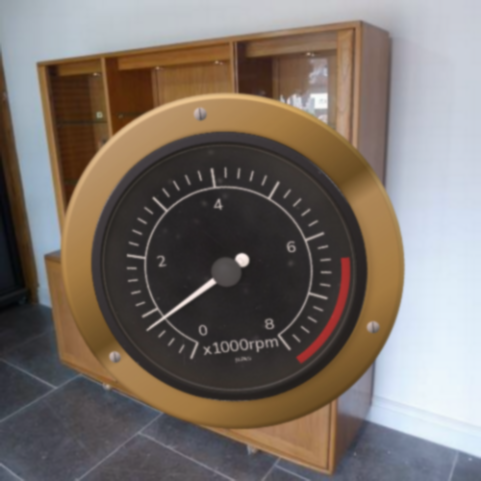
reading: {"value": 800, "unit": "rpm"}
